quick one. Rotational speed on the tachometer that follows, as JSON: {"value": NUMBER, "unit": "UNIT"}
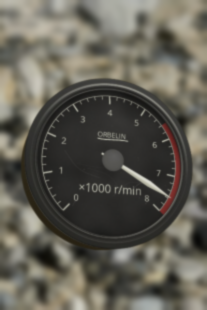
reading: {"value": 7600, "unit": "rpm"}
